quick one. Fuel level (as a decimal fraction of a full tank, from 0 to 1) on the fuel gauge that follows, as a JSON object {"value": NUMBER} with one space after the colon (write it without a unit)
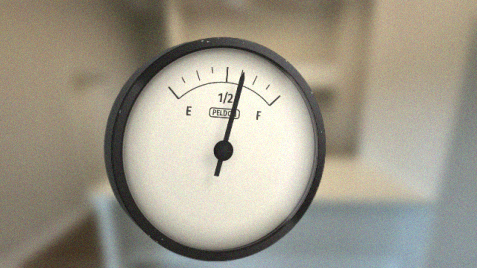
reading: {"value": 0.625}
